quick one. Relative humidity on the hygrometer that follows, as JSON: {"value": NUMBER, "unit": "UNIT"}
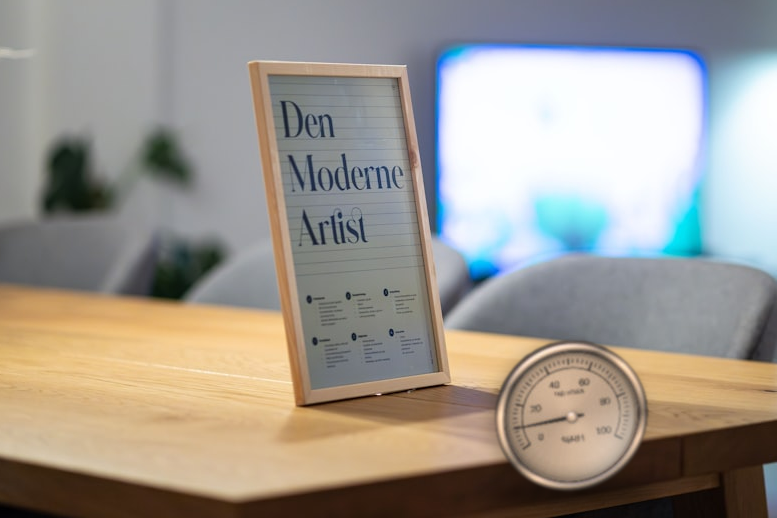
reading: {"value": 10, "unit": "%"}
